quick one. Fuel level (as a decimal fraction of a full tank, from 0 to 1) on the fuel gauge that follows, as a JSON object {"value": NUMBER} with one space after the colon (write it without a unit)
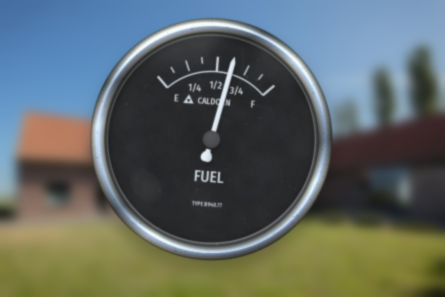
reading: {"value": 0.625}
